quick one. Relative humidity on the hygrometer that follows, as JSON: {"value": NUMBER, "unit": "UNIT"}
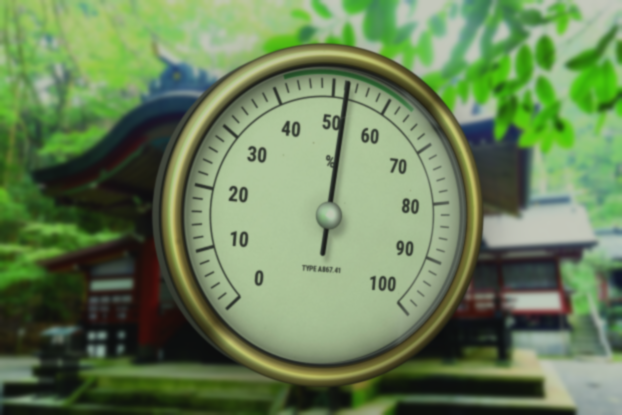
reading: {"value": 52, "unit": "%"}
